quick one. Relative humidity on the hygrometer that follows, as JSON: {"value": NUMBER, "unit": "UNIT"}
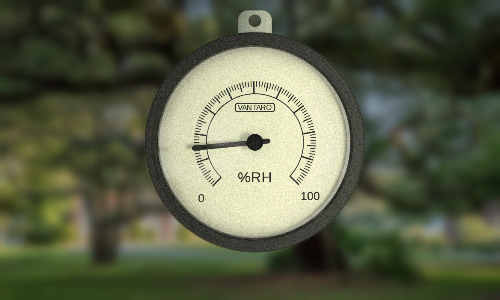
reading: {"value": 15, "unit": "%"}
